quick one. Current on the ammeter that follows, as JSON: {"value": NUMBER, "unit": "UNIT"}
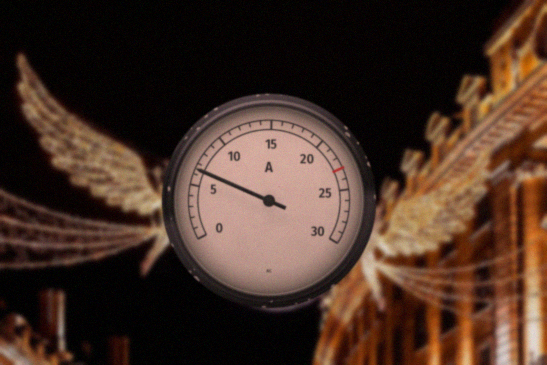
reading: {"value": 6.5, "unit": "A"}
